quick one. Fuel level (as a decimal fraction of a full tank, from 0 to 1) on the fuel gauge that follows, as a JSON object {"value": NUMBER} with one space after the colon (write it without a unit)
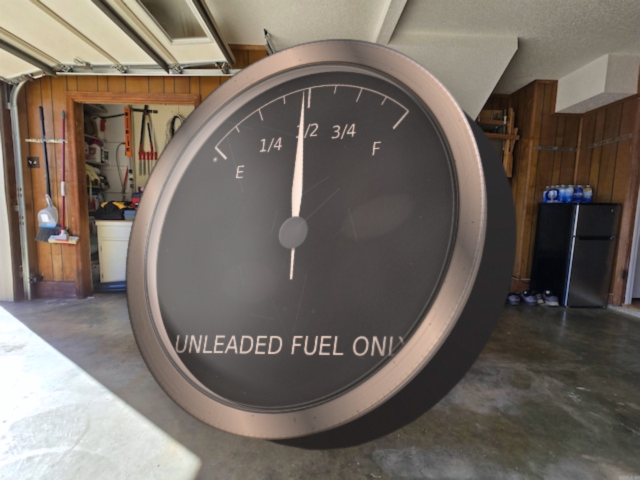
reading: {"value": 0.5}
